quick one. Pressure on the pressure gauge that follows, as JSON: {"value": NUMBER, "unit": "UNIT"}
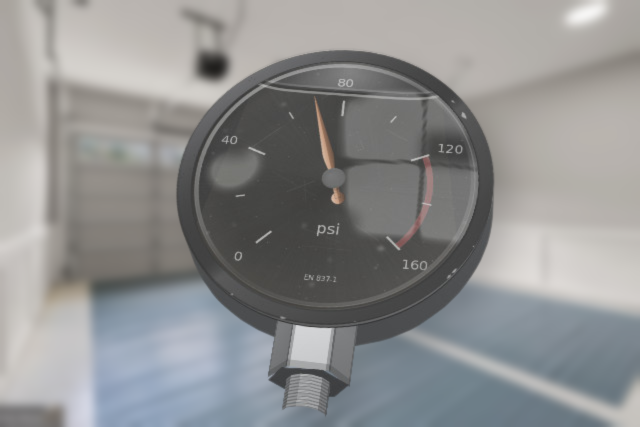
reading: {"value": 70, "unit": "psi"}
